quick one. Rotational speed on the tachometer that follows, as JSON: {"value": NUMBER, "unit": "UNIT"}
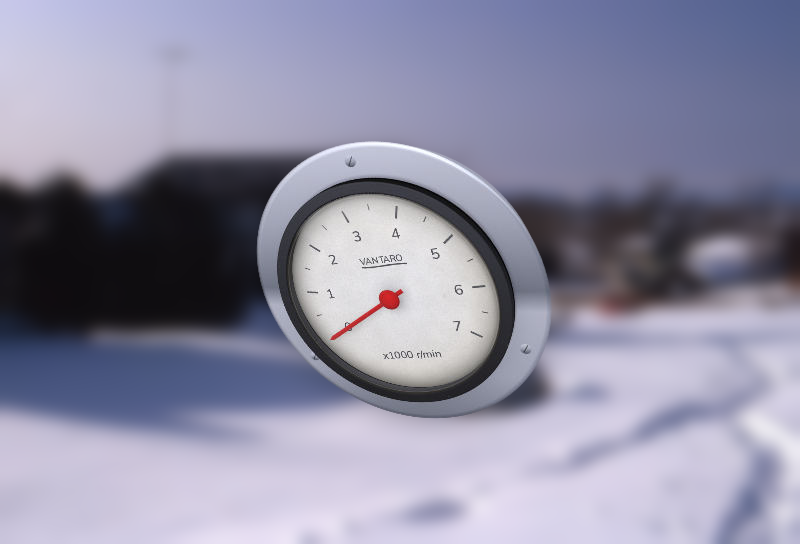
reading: {"value": 0, "unit": "rpm"}
